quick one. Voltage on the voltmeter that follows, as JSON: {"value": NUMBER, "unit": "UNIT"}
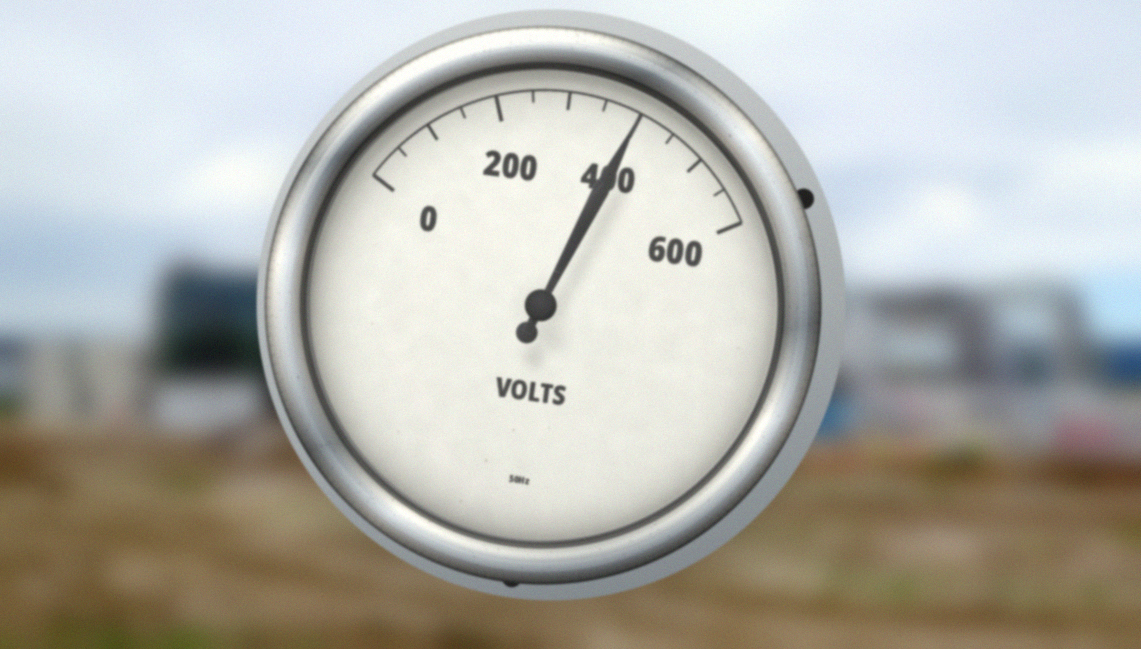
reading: {"value": 400, "unit": "V"}
